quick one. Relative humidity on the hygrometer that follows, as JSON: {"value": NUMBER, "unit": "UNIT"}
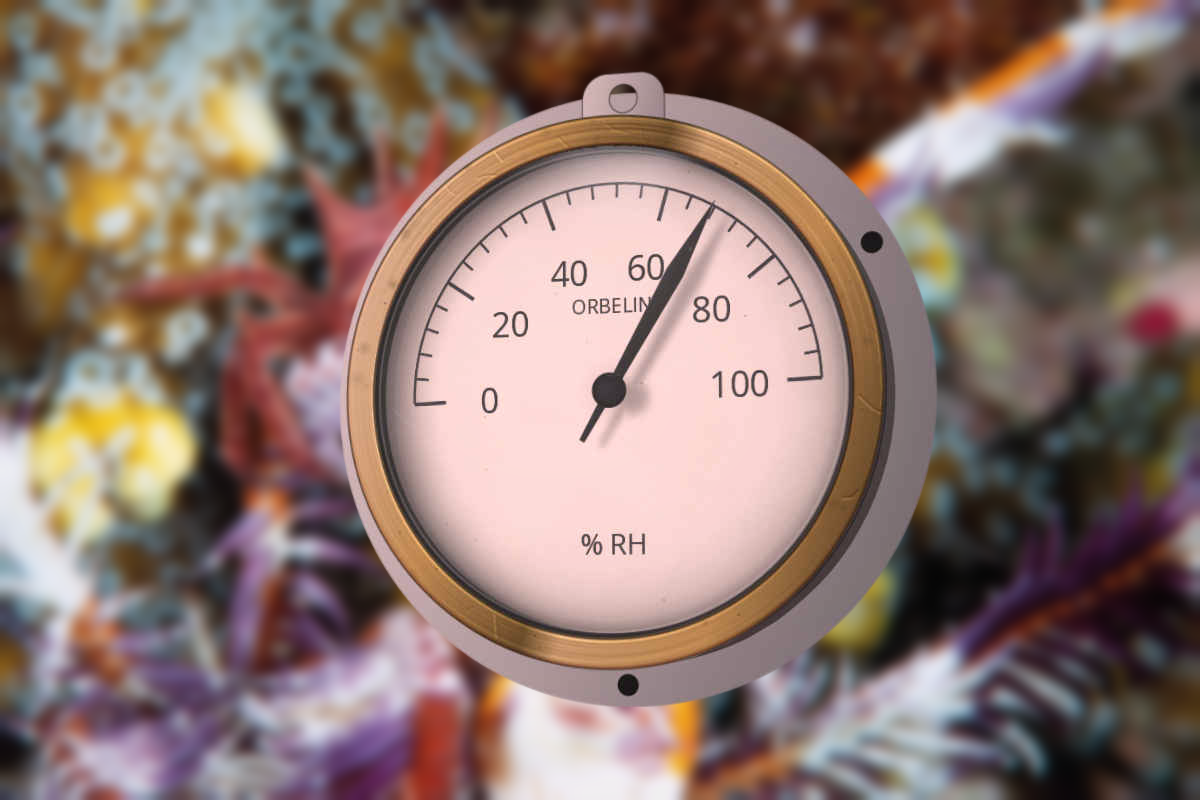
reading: {"value": 68, "unit": "%"}
